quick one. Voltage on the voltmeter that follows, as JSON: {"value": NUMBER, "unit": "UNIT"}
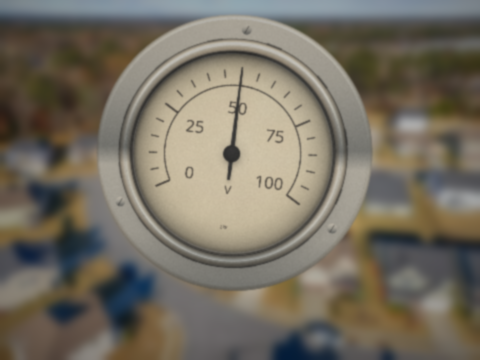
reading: {"value": 50, "unit": "V"}
